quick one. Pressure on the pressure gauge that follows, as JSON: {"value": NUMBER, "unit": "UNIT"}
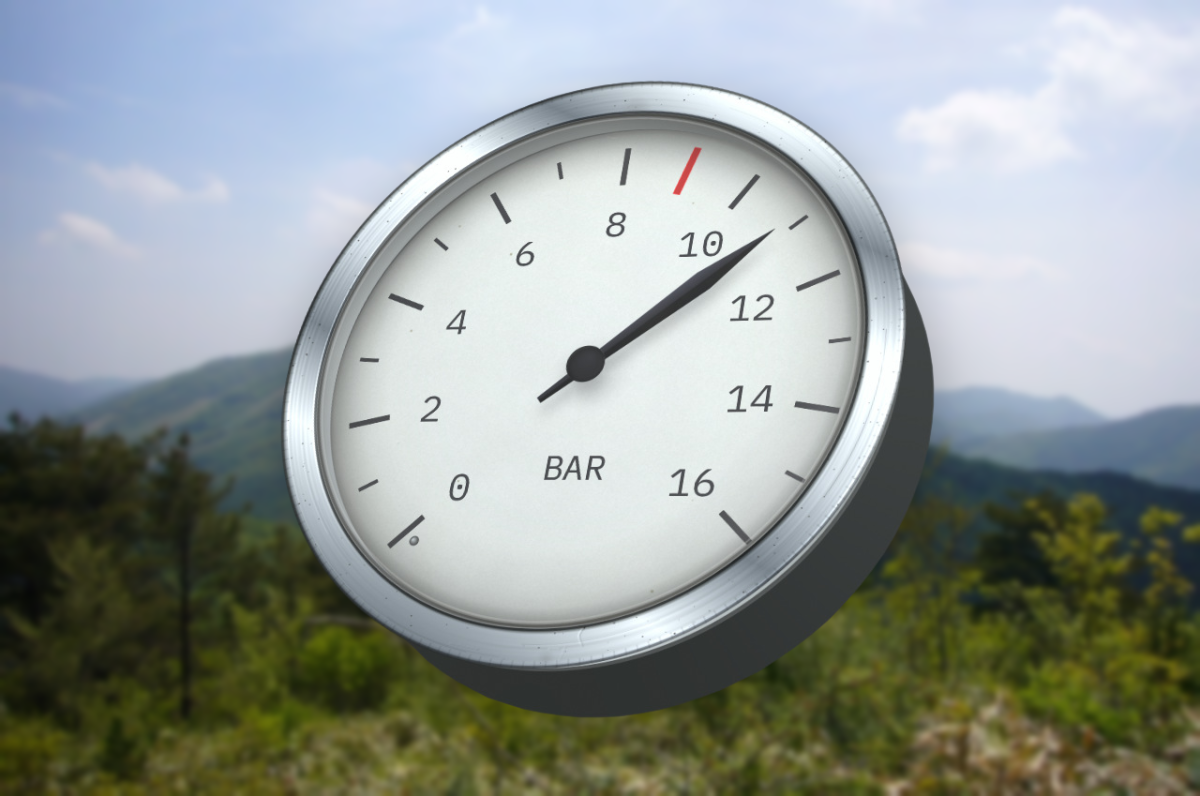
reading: {"value": 11, "unit": "bar"}
